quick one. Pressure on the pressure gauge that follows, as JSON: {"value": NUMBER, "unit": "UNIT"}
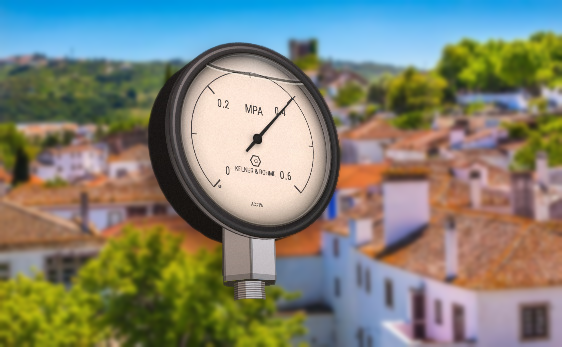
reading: {"value": 0.4, "unit": "MPa"}
